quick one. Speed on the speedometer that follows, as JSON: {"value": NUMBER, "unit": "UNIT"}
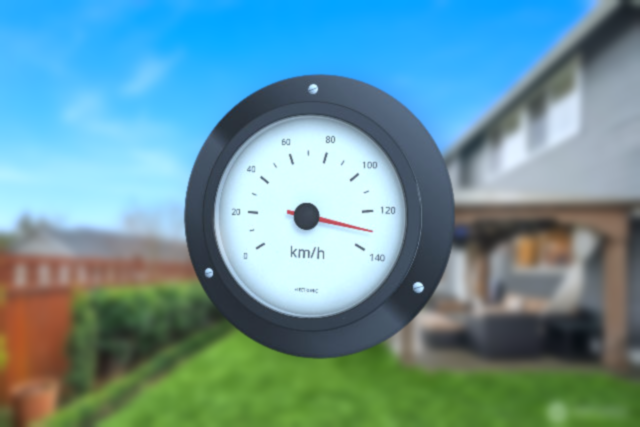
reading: {"value": 130, "unit": "km/h"}
